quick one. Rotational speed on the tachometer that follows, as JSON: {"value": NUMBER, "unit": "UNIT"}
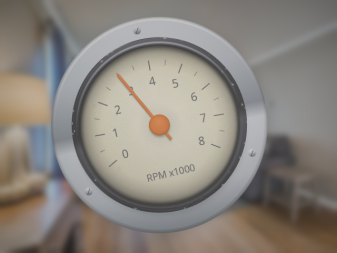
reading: {"value": 3000, "unit": "rpm"}
